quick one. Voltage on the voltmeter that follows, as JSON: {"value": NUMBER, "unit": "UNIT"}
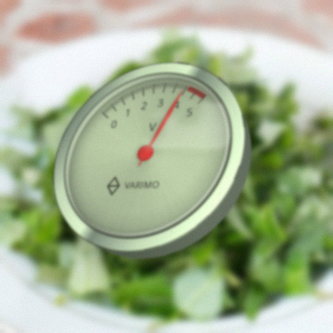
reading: {"value": 4, "unit": "V"}
